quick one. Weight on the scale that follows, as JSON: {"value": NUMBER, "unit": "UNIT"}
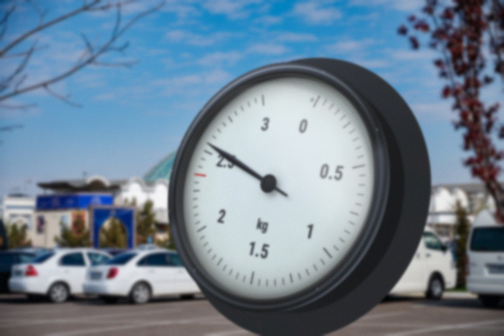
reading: {"value": 2.55, "unit": "kg"}
